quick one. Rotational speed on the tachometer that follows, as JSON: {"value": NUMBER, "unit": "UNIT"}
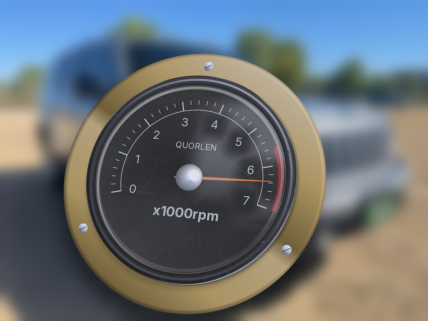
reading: {"value": 6400, "unit": "rpm"}
